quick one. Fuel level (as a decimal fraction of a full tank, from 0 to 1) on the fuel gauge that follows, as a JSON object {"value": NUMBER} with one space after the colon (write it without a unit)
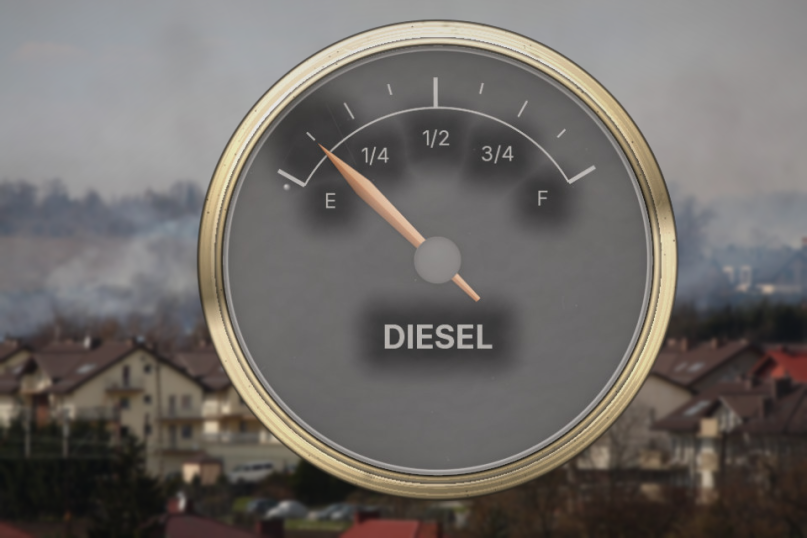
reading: {"value": 0.125}
